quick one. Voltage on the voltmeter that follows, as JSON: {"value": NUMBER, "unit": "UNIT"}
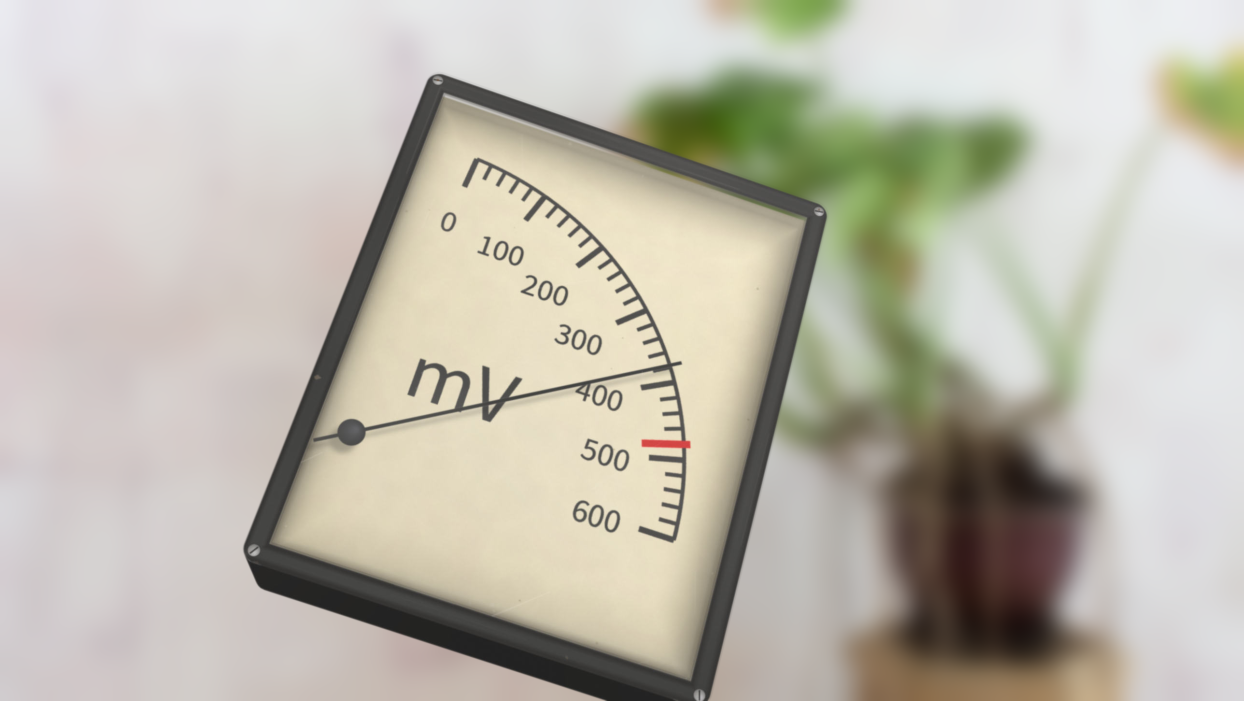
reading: {"value": 380, "unit": "mV"}
